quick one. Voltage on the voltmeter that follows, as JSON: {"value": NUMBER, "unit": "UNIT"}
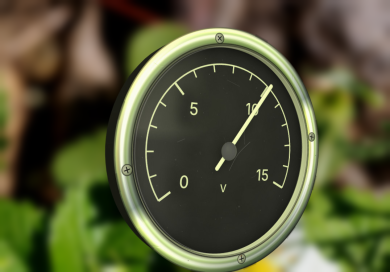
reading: {"value": 10, "unit": "V"}
